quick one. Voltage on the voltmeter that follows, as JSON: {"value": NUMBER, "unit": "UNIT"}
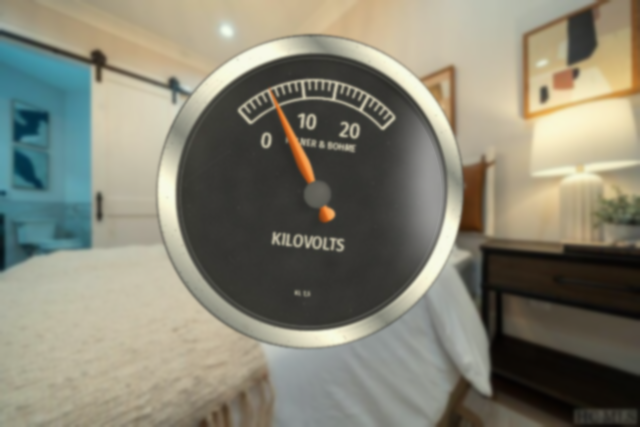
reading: {"value": 5, "unit": "kV"}
